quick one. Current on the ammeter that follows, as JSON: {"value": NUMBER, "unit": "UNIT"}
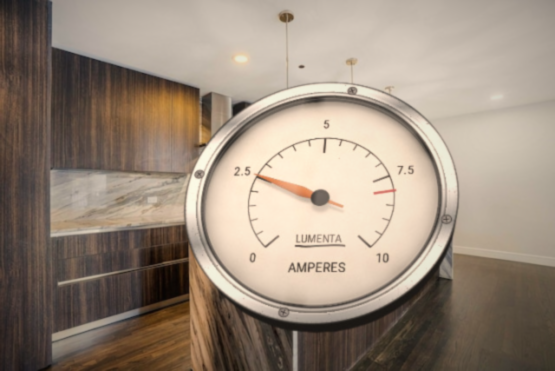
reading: {"value": 2.5, "unit": "A"}
